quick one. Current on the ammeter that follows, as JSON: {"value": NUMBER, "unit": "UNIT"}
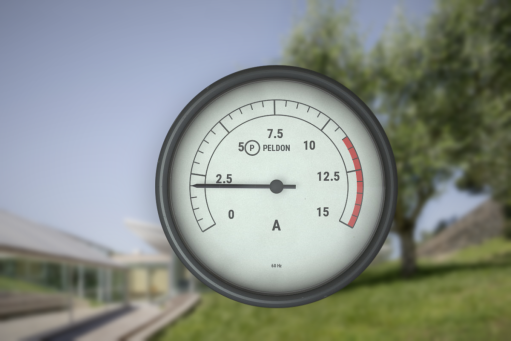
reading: {"value": 2, "unit": "A"}
